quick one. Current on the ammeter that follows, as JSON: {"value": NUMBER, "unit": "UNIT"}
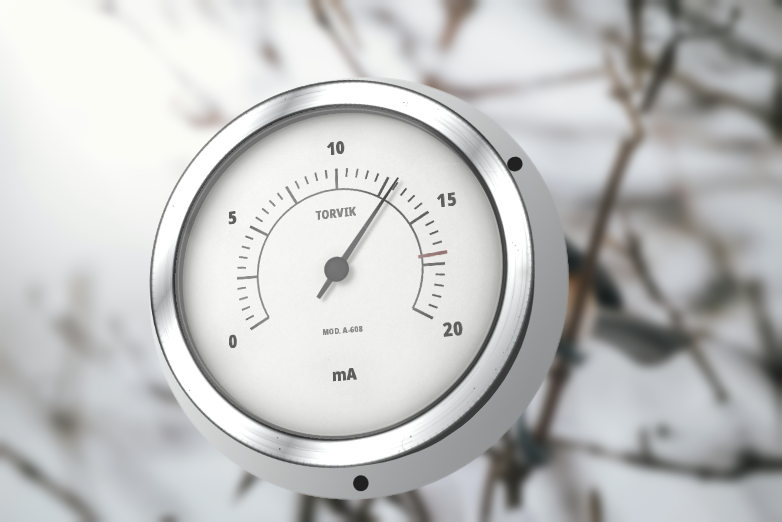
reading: {"value": 13, "unit": "mA"}
